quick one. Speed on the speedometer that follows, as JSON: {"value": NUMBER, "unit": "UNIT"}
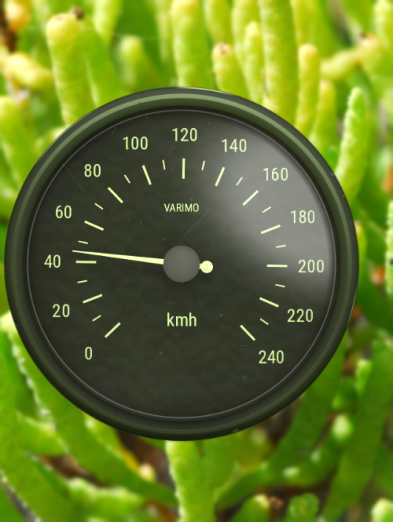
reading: {"value": 45, "unit": "km/h"}
